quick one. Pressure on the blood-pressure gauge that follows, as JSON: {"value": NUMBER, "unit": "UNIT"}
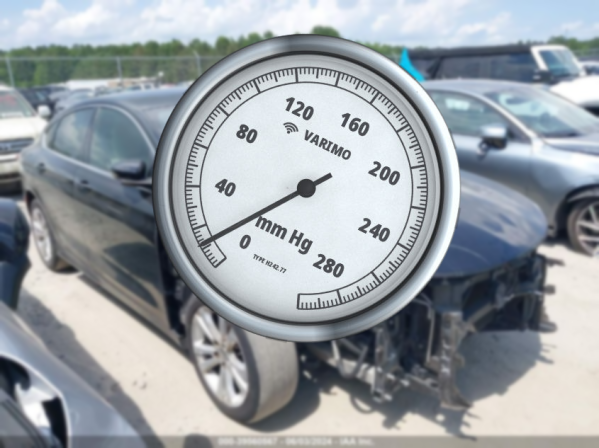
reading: {"value": 12, "unit": "mmHg"}
